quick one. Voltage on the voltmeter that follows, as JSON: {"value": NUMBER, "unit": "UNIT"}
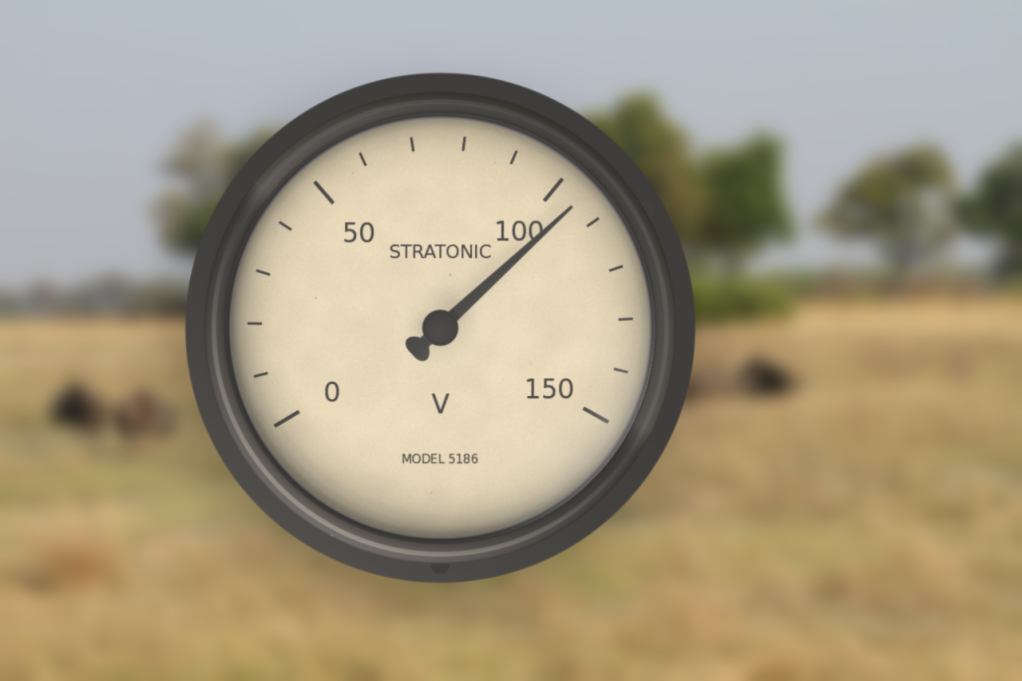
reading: {"value": 105, "unit": "V"}
